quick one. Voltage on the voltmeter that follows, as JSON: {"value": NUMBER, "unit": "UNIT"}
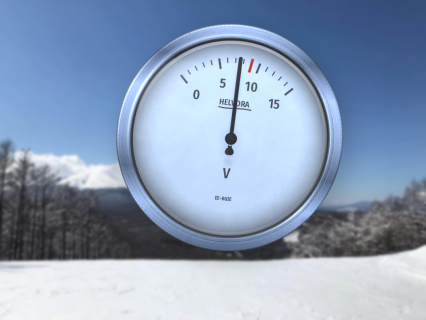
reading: {"value": 7.5, "unit": "V"}
